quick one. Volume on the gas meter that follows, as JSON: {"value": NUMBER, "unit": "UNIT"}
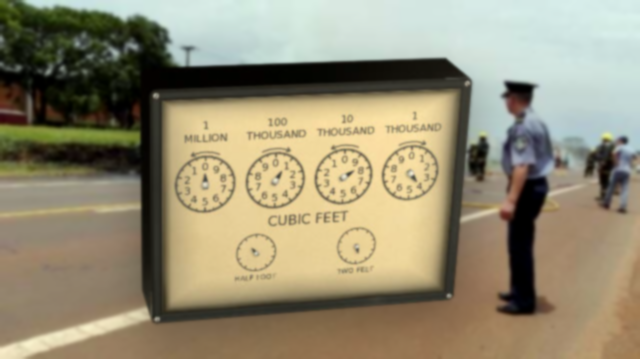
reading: {"value": 8400, "unit": "ft³"}
